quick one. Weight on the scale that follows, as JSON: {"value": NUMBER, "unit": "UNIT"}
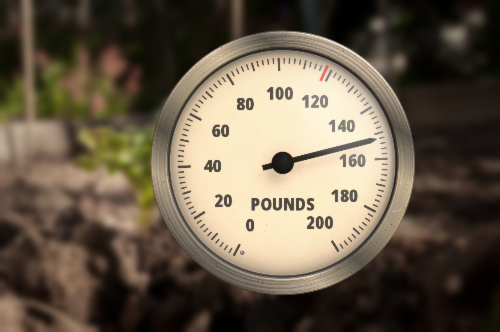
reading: {"value": 152, "unit": "lb"}
